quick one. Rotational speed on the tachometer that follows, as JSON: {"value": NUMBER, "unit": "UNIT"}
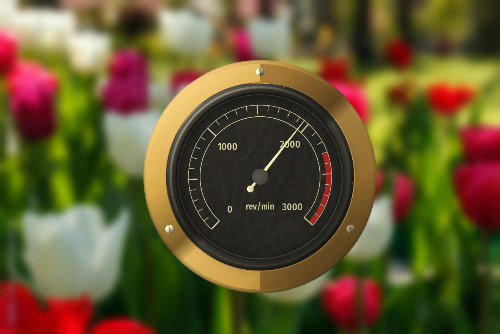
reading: {"value": 1950, "unit": "rpm"}
